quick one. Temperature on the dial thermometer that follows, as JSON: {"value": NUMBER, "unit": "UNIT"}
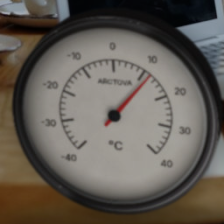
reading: {"value": 12, "unit": "°C"}
